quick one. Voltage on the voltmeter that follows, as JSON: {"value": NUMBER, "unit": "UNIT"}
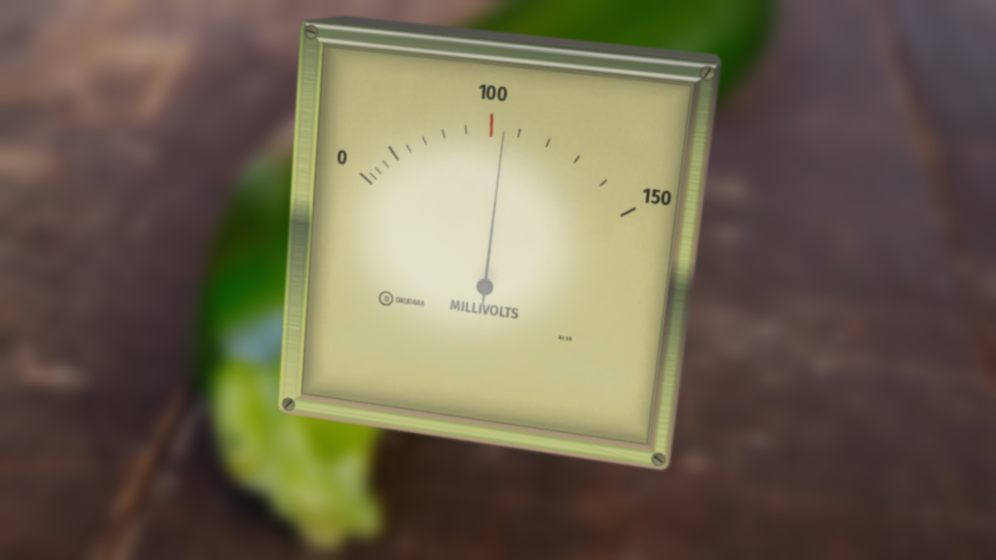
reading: {"value": 105, "unit": "mV"}
